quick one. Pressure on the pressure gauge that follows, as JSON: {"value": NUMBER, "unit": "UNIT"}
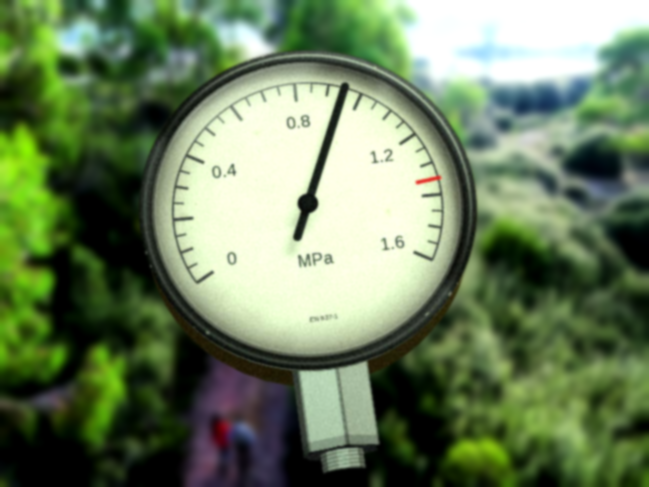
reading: {"value": 0.95, "unit": "MPa"}
